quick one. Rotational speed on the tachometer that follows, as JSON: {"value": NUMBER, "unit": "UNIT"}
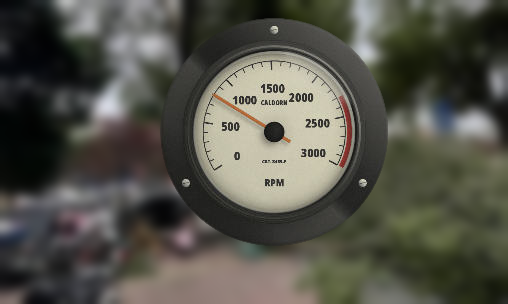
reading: {"value": 800, "unit": "rpm"}
